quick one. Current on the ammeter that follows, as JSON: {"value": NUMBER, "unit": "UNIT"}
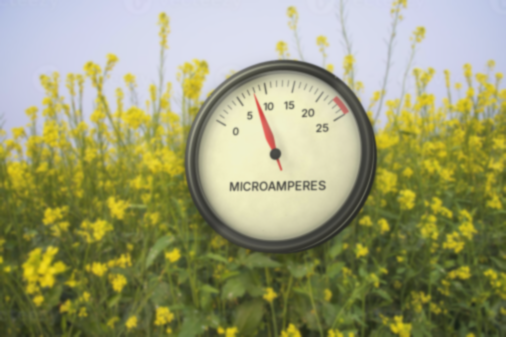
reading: {"value": 8, "unit": "µA"}
